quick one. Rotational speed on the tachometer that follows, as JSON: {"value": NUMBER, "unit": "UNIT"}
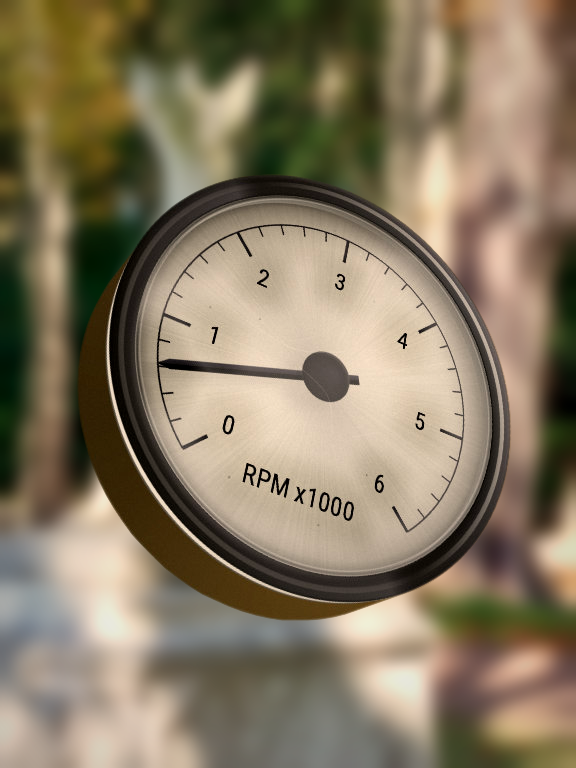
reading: {"value": 600, "unit": "rpm"}
